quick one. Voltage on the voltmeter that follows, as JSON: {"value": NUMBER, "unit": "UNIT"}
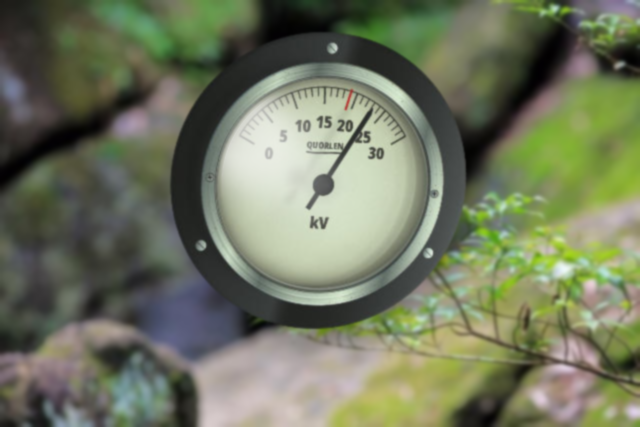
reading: {"value": 23, "unit": "kV"}
